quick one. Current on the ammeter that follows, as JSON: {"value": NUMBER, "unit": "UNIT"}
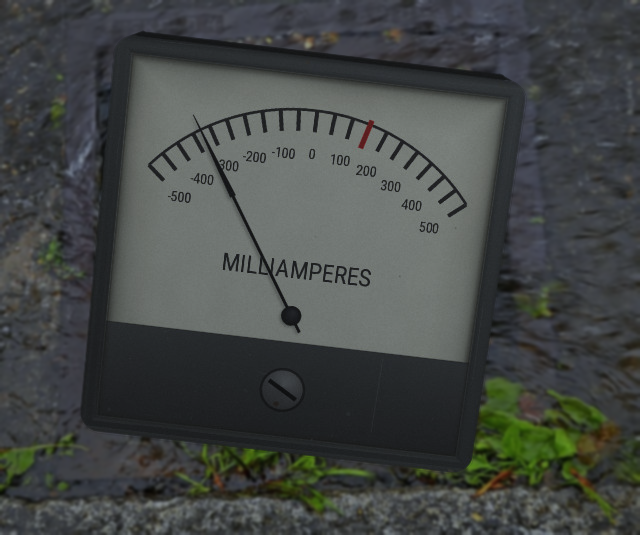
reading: {"value": -325, "unit": "mA"}
